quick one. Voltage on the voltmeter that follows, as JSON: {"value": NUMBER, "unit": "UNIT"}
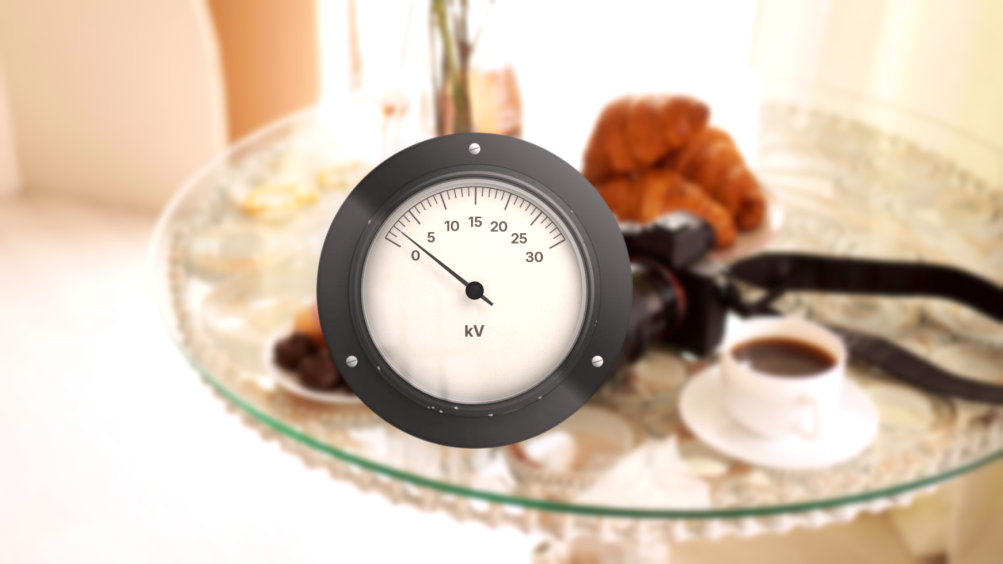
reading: {"value": 2, "unit": "kV"}
